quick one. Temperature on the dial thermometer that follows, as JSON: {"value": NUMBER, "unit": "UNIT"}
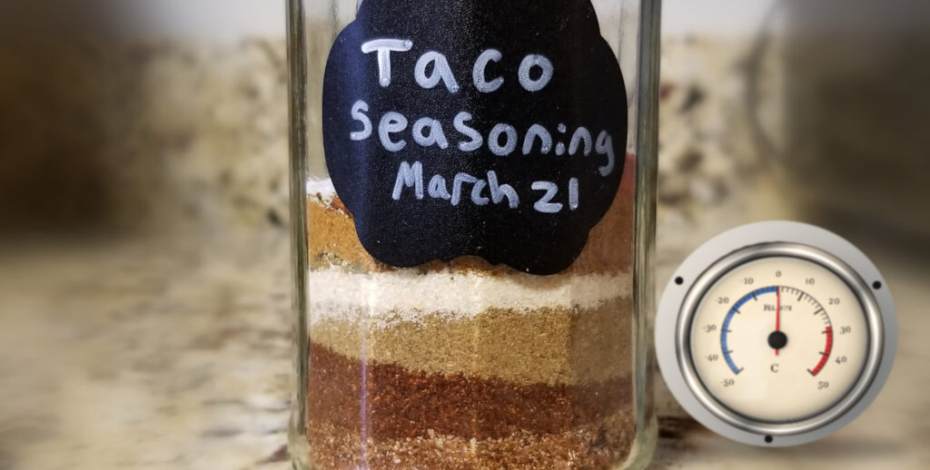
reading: {"value": 0, "unit": "°C"}
